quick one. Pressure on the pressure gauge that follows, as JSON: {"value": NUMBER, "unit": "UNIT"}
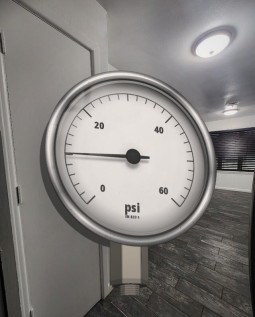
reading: {"value": 10, "unit": "psi"}
